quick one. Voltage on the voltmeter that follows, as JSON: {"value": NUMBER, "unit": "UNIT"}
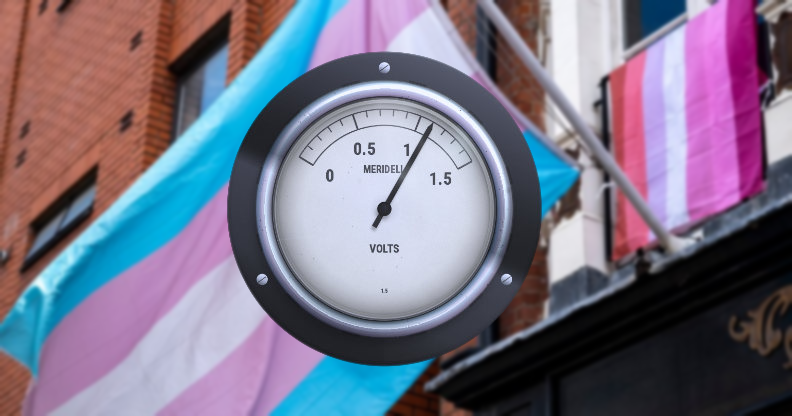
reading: {"value": 1.1, "unit": "V"}
